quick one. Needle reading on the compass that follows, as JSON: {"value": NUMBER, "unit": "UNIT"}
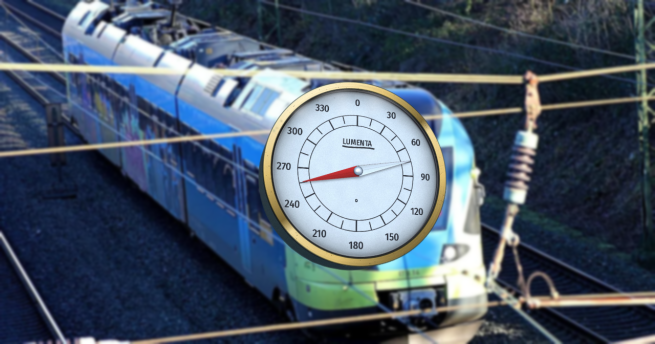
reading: {"value": 255, "unit": "°"}
